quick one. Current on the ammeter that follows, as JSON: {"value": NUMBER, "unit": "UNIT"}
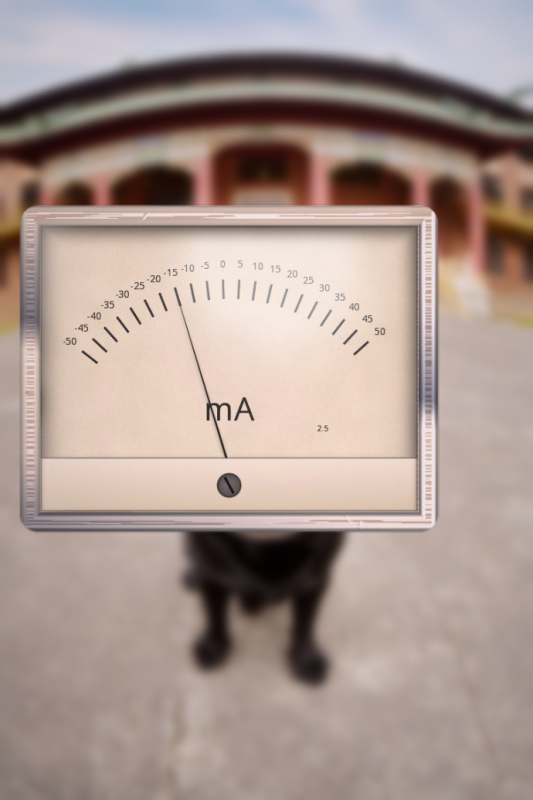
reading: {"value": -15, "unit": "mA"}
